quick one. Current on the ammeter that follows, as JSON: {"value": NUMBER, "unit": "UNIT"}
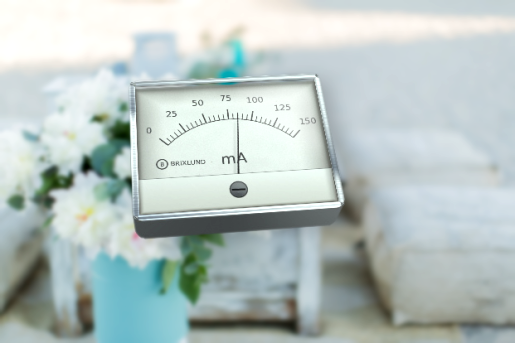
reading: {"value": 85, "unit": "mA"}
